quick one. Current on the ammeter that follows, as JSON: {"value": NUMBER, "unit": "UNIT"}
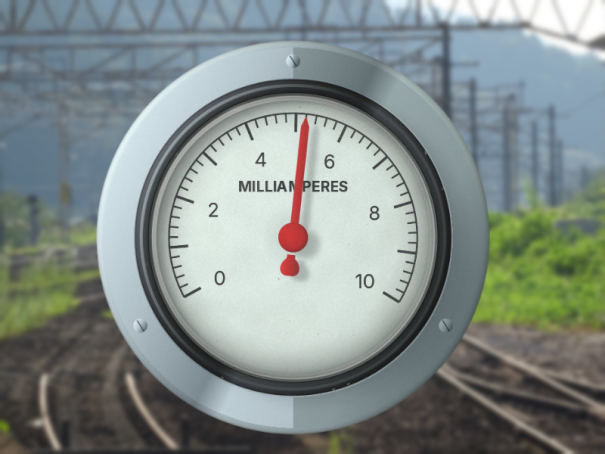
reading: {"value": 5.2, "unit": "mA"}
